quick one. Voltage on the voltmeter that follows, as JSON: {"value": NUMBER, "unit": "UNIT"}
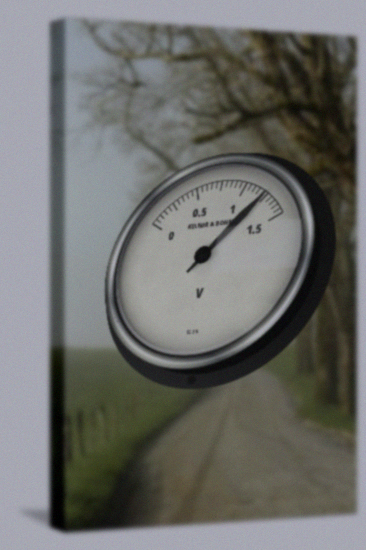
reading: {"value": 1.25, "unit": "V"}
